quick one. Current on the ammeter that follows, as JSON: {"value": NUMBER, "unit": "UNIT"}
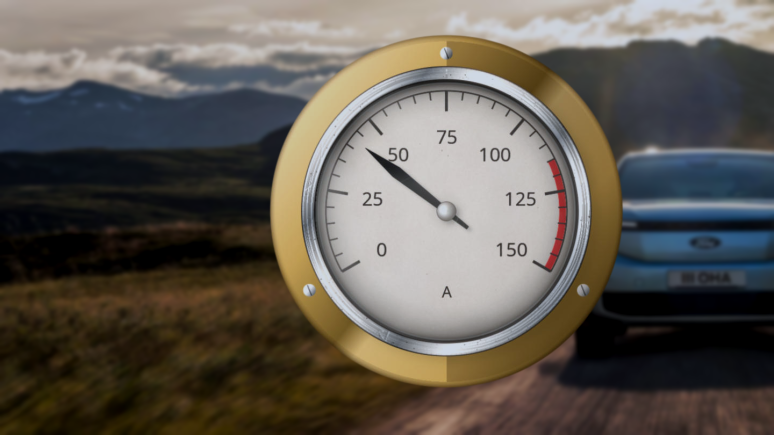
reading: {"value": 42.5, "unit": "A"}
